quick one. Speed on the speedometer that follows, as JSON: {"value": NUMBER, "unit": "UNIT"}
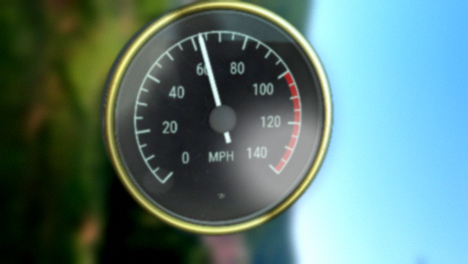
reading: {"value": 62.5, "unit": "mph"}
